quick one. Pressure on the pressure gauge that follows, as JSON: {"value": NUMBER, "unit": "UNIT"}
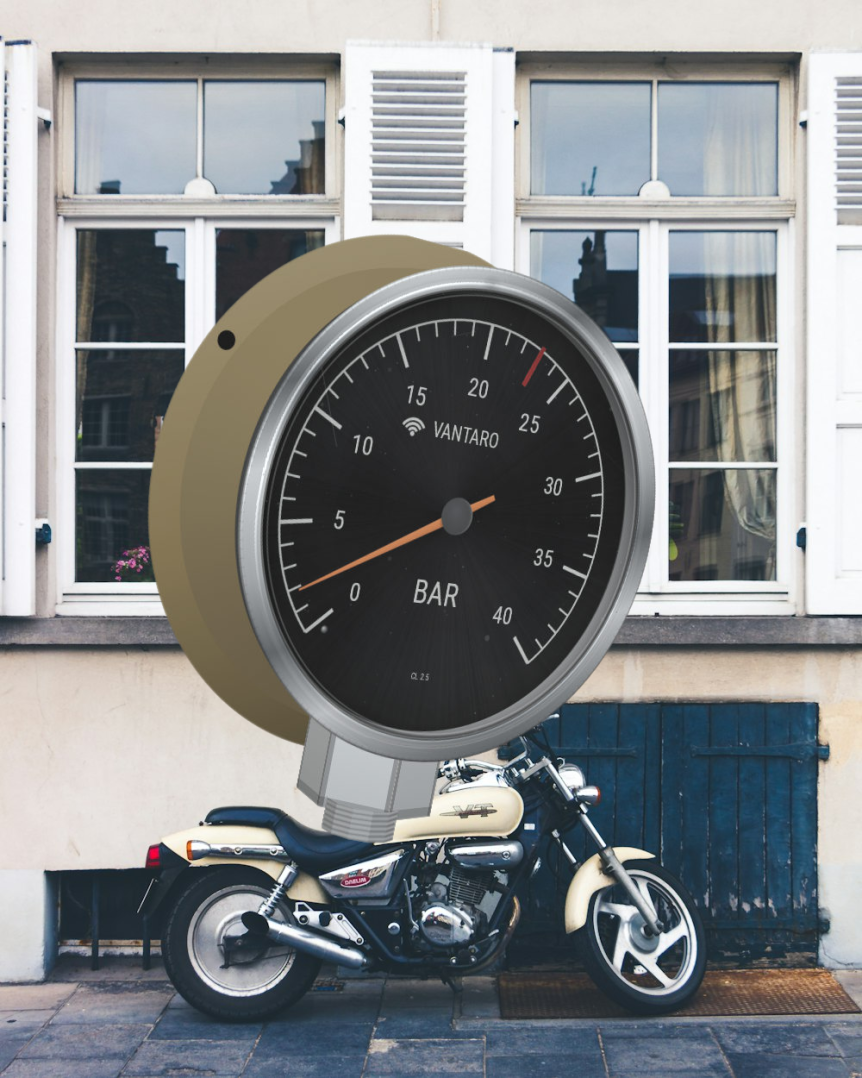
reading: {"value": 2, "unit": "bar"}
